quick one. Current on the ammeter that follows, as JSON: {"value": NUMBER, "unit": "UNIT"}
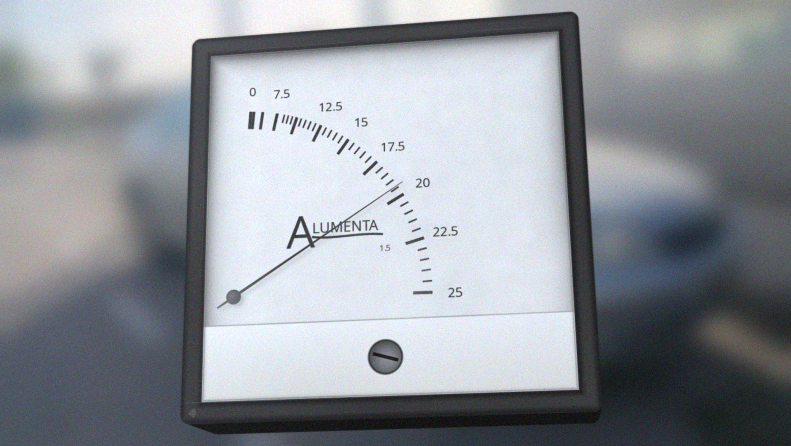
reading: {"value": 19.5, "unit": "A"}
